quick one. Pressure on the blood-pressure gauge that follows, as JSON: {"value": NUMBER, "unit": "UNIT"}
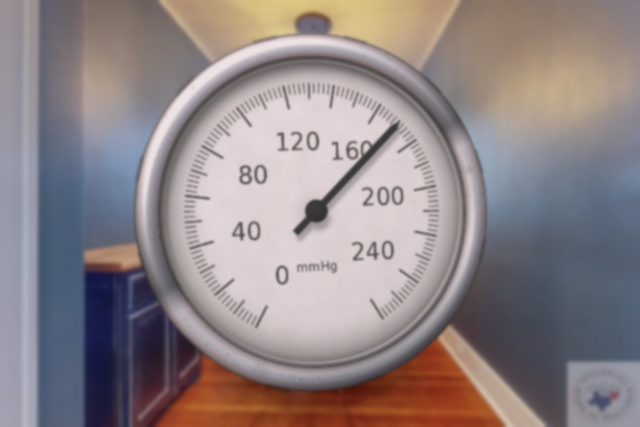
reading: {"value": 170, "unit": "mmHg"}
